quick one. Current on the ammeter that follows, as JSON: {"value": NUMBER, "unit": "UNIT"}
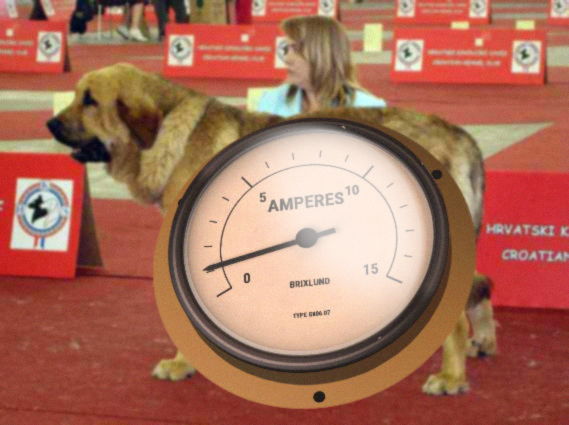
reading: {"value": 1, "unit": "A"}
